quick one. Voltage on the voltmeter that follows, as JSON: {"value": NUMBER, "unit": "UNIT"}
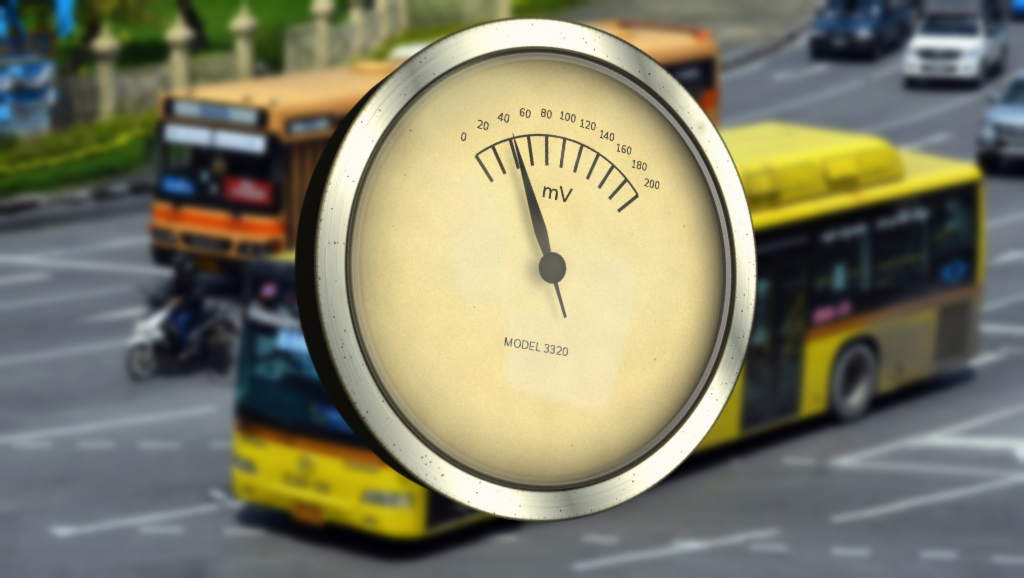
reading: {"value": 40, "unit": "mV"}
